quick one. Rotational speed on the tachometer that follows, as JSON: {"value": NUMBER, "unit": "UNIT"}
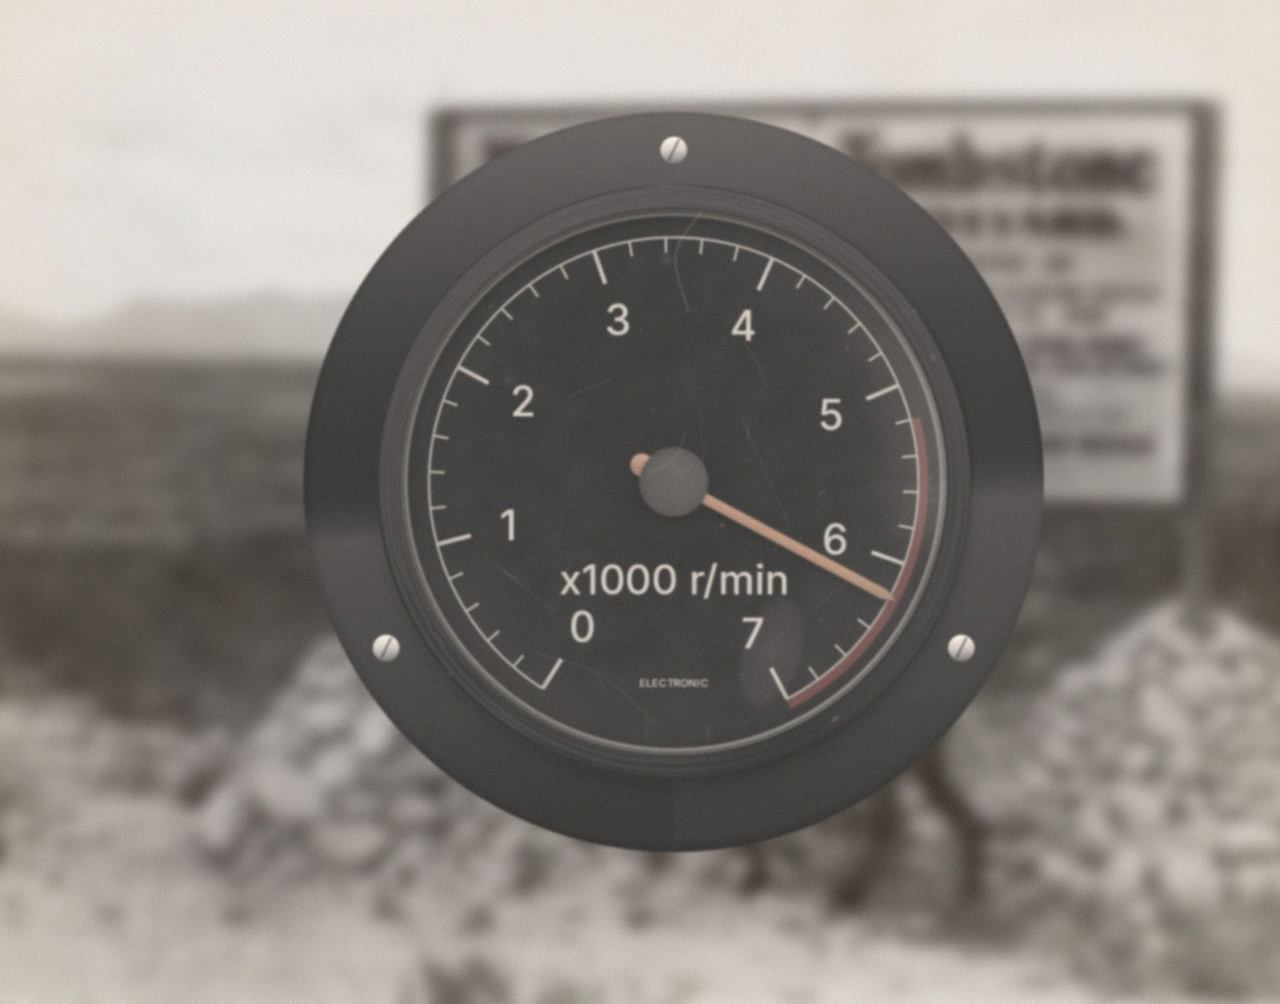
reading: {"value": 6200, "unit": "rpm"}
